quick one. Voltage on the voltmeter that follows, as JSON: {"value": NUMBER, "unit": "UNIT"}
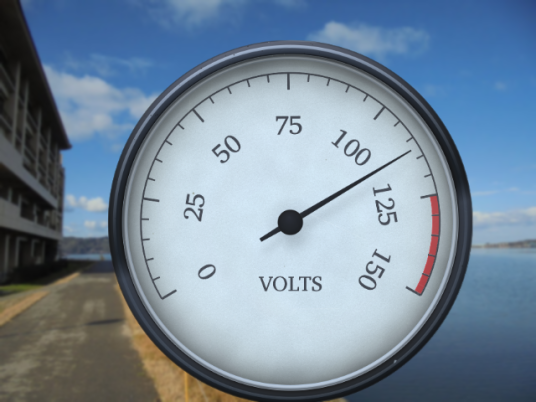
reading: {"value": 112.5, "unit": "V"}
